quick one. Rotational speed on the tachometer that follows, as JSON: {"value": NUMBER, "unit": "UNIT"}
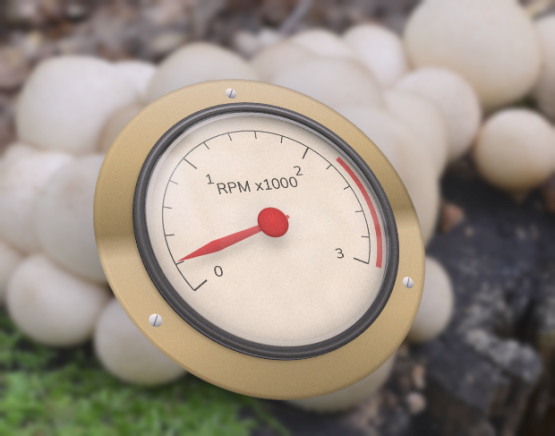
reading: {"value": 200, "unit": "rpm"}
